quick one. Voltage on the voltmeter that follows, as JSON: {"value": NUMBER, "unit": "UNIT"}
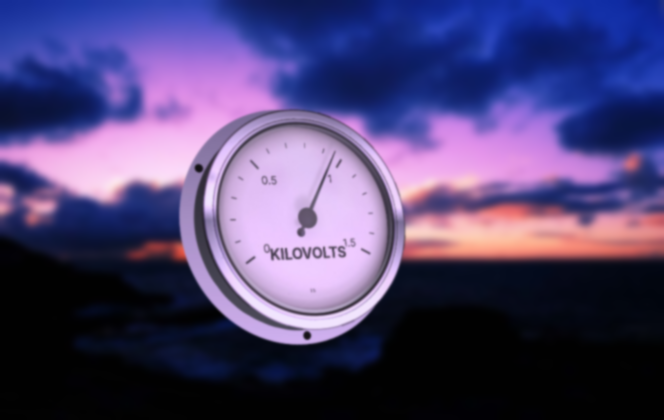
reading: {"value": 0.95, "unit": "kV"}
